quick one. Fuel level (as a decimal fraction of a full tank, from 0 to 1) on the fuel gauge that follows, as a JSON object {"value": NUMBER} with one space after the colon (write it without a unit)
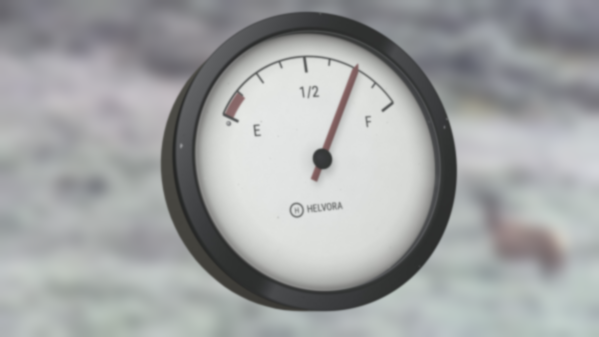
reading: {"value": 0.75}
